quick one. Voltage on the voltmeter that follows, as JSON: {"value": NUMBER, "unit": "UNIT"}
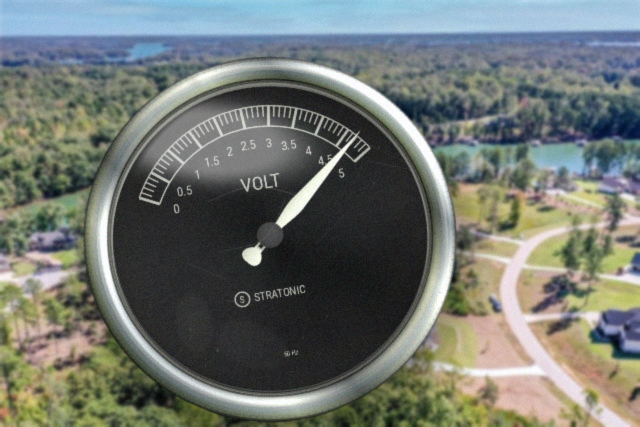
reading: {"value": 4.7, "unit": "V"}
